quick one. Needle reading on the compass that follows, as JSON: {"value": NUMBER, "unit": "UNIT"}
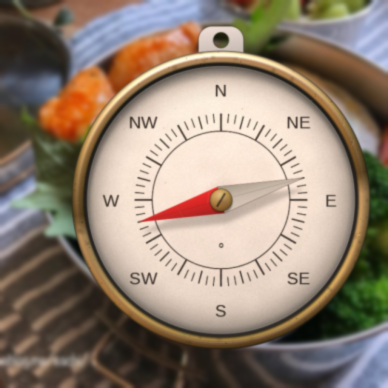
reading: {"value": 255, "unit": "°"}
